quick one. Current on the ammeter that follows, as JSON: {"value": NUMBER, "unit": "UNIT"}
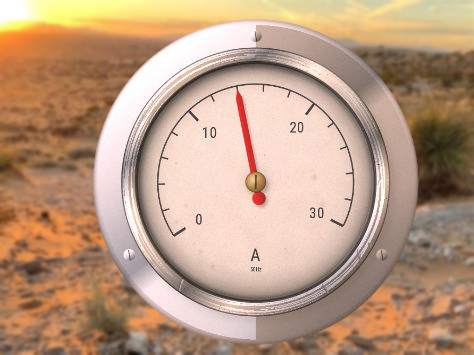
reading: {"value": 14, "unit": "A"}
